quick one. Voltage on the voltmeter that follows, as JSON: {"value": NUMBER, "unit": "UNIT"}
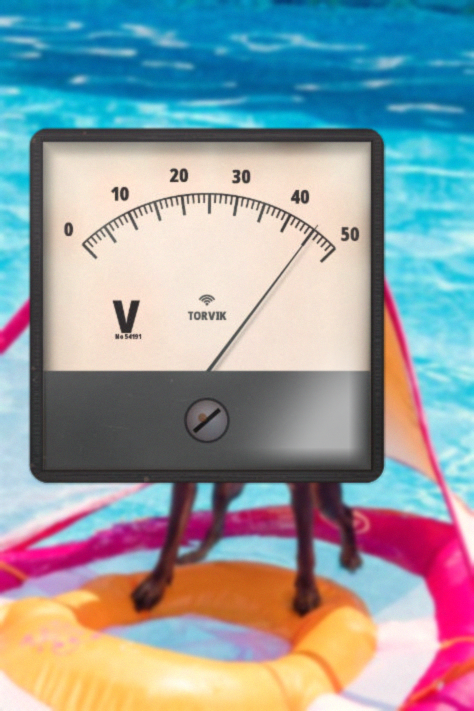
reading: {"value": 45, "unit": "V"}
